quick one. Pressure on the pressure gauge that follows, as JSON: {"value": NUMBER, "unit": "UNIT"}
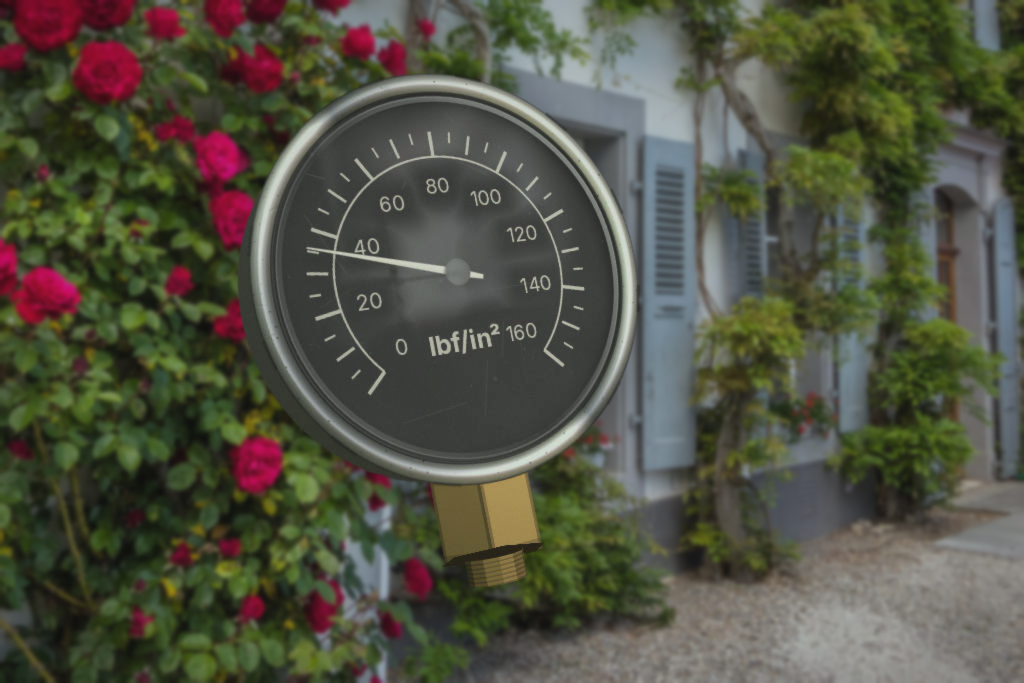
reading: {"value": 35, "unit": "psi"}
